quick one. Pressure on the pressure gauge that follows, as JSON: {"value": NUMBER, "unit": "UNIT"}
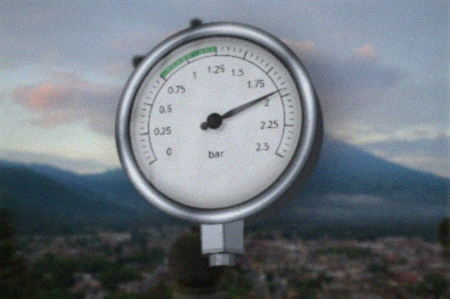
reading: {"value": 1.95, "unit": "bar"}
